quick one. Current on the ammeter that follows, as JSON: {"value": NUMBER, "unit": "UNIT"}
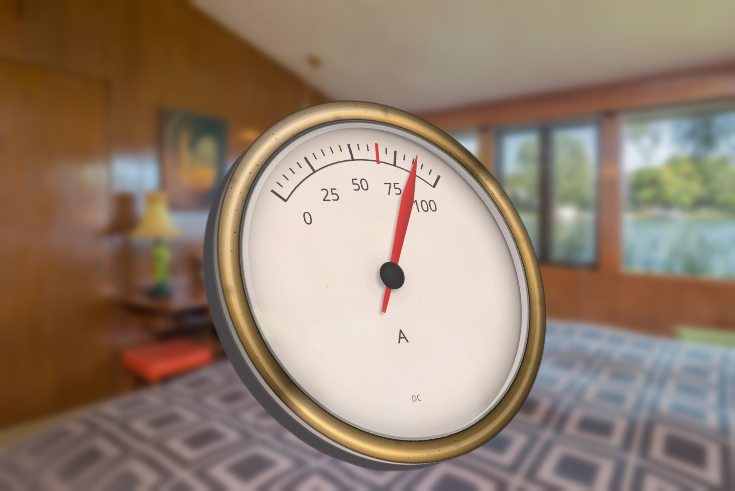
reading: {"value": 85, "unit": "A"}
